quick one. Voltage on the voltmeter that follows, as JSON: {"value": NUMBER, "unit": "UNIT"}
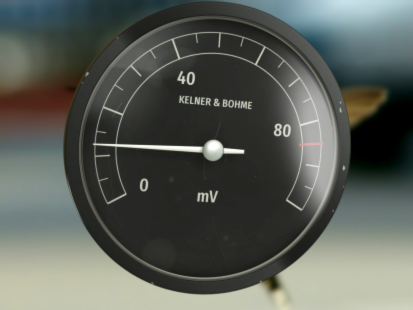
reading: {"value": 12.5, "unit": "mV"}
